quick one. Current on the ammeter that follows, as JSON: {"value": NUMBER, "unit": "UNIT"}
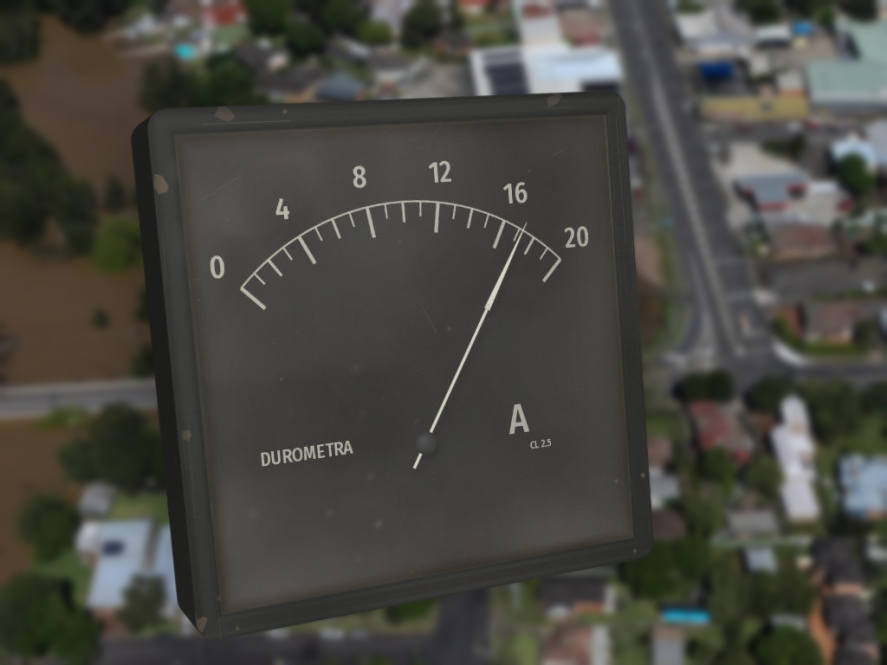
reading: {"value": 17, "unit": "A"}
